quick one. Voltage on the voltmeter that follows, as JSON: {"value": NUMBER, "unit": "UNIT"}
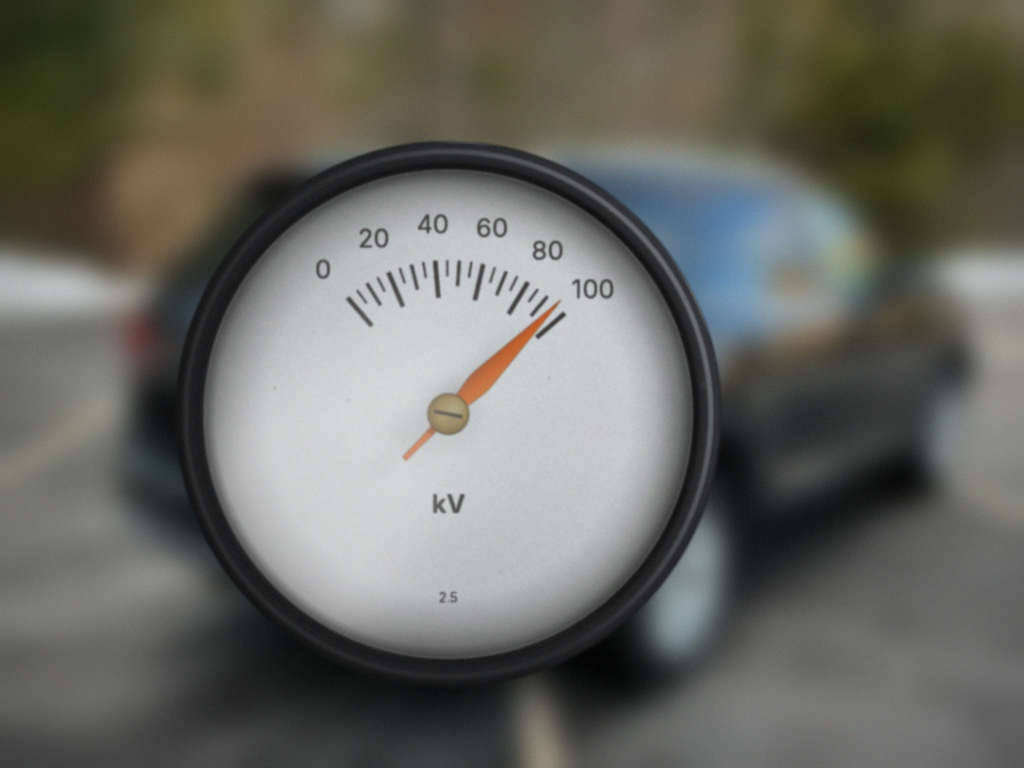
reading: {"value": 95, "unit": "kV"}
